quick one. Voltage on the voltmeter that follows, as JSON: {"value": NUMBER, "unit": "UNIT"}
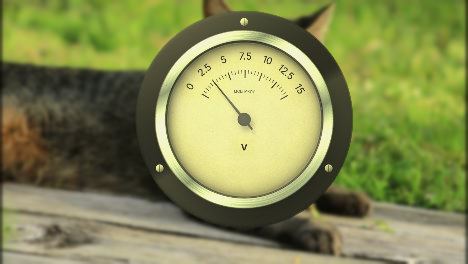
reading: {"value": 2.5, "unit": "V"}
